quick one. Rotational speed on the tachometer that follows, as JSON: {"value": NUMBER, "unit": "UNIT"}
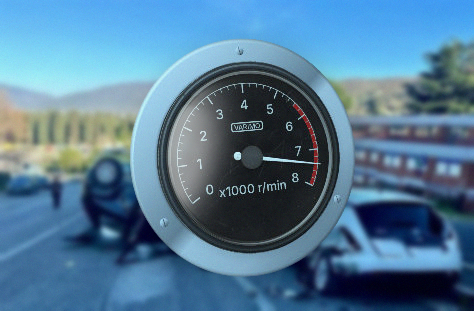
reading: {"value": 7400, "unit": "rpm"}
